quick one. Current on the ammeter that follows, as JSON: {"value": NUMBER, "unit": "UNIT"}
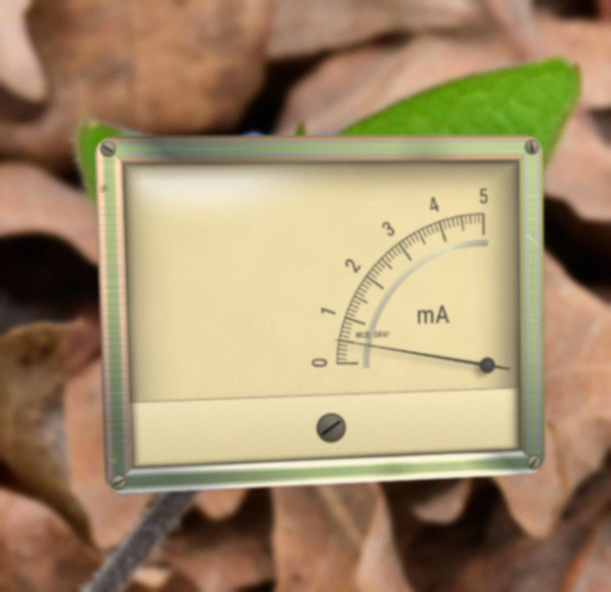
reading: {"value": 0.5, "unit": "mA"}
